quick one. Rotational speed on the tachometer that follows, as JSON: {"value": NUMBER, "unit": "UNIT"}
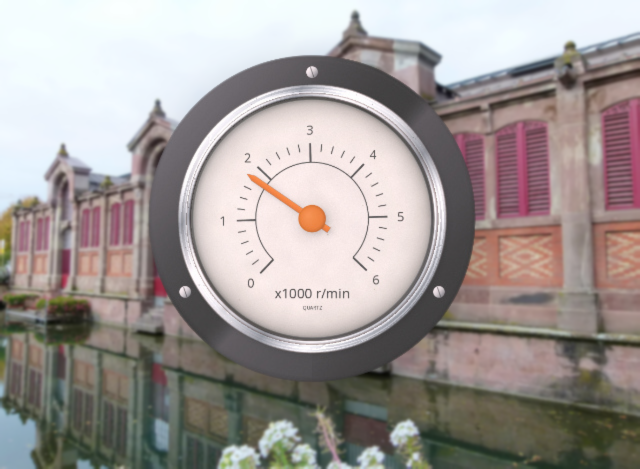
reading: {"value": 1800, "unit": "rpm"}
